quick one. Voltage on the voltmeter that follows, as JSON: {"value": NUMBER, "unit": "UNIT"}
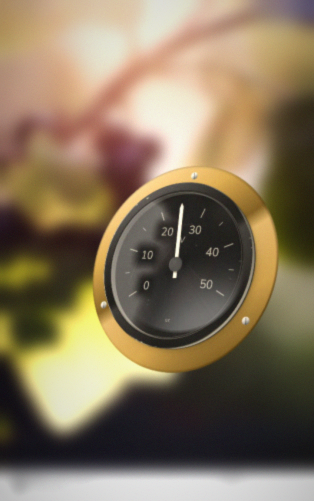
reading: {"value": 25, "unit": "V"}
